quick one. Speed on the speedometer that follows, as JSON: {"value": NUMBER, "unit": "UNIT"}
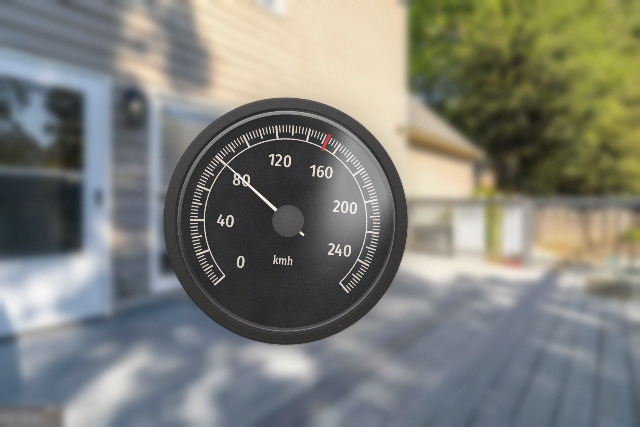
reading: {"value": 80, "unit": "km/h"}
